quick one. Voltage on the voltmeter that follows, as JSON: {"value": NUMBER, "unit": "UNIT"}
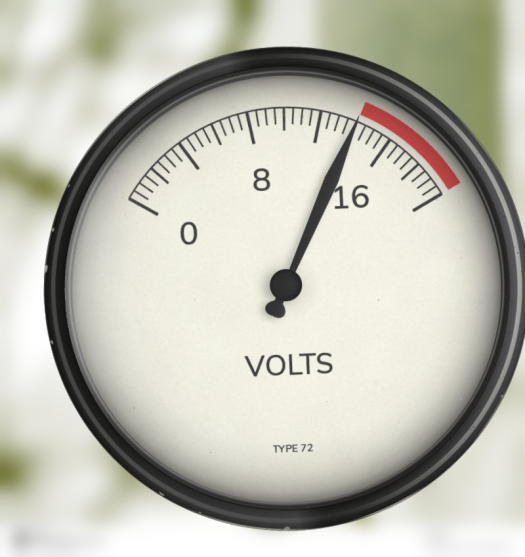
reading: {"value": 14, "unit": "V"}
